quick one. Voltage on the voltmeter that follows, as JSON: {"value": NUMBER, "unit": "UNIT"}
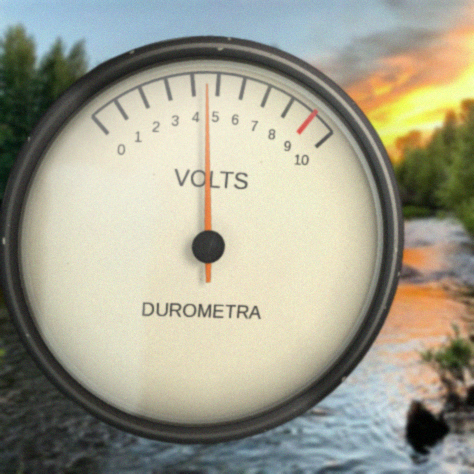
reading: {"value": 4.5, "unit": "V"}
